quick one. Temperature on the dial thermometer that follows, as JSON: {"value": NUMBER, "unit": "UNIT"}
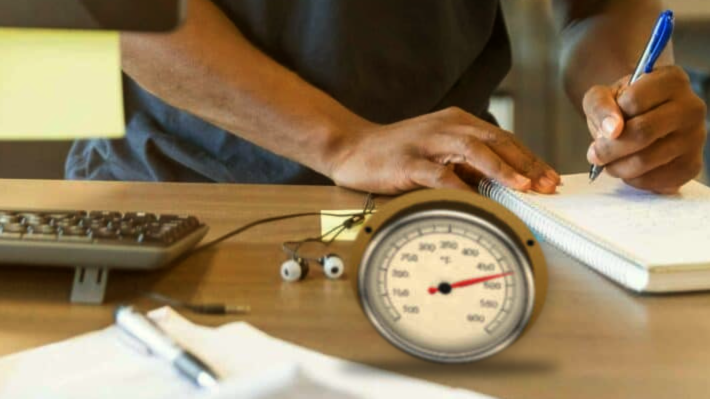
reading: {"value": 475, "unit": "°F"}
